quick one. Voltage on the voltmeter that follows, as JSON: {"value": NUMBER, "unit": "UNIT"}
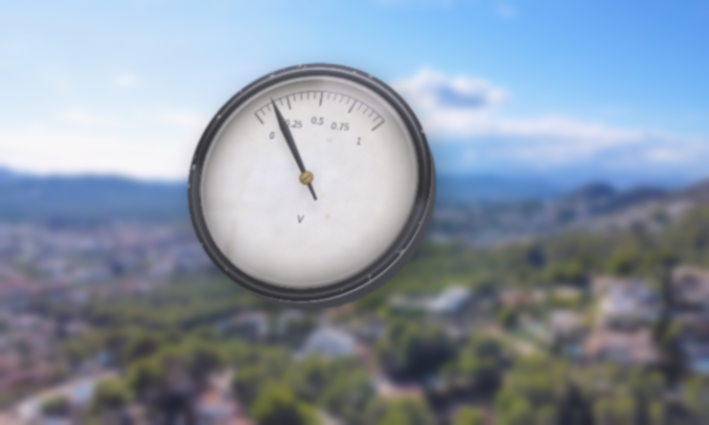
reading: {"value": 0.15, "unit": "V"}
